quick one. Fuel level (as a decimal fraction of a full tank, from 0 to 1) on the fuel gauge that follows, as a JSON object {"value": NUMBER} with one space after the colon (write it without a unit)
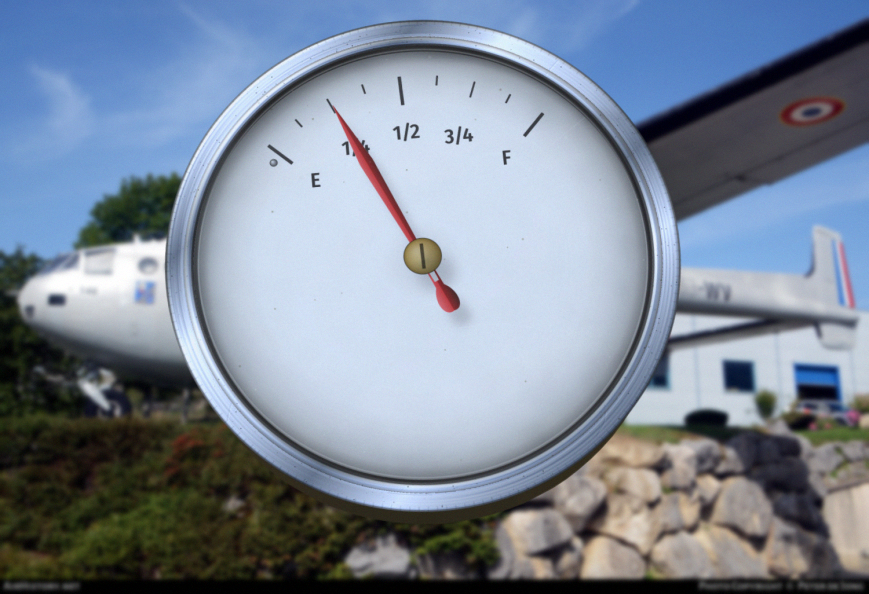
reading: {"value": 0.25}
